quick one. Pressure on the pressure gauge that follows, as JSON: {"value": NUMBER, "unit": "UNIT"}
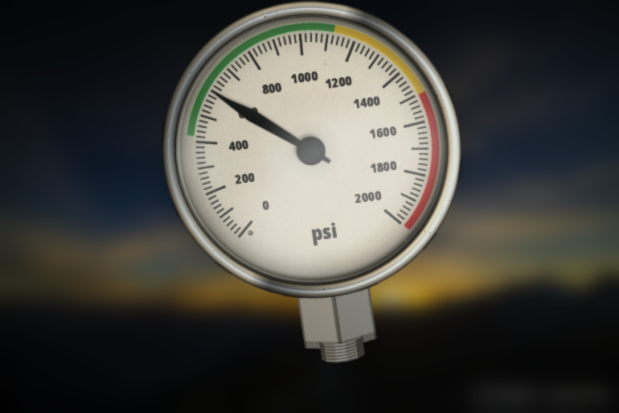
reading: {"value": 600, "unit": "psi"}
